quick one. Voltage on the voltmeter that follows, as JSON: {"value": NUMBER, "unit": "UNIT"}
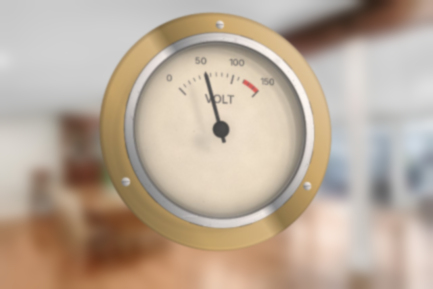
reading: {"value": 50, "unit": "V"}
